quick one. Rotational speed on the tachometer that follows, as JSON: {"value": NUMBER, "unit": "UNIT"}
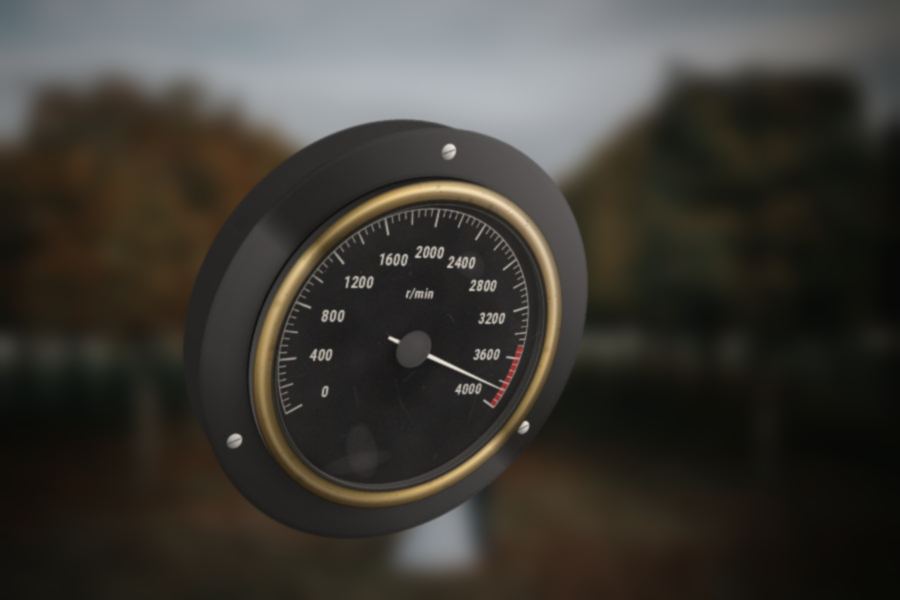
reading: {"value": 3850, "unit": "rpm"}
